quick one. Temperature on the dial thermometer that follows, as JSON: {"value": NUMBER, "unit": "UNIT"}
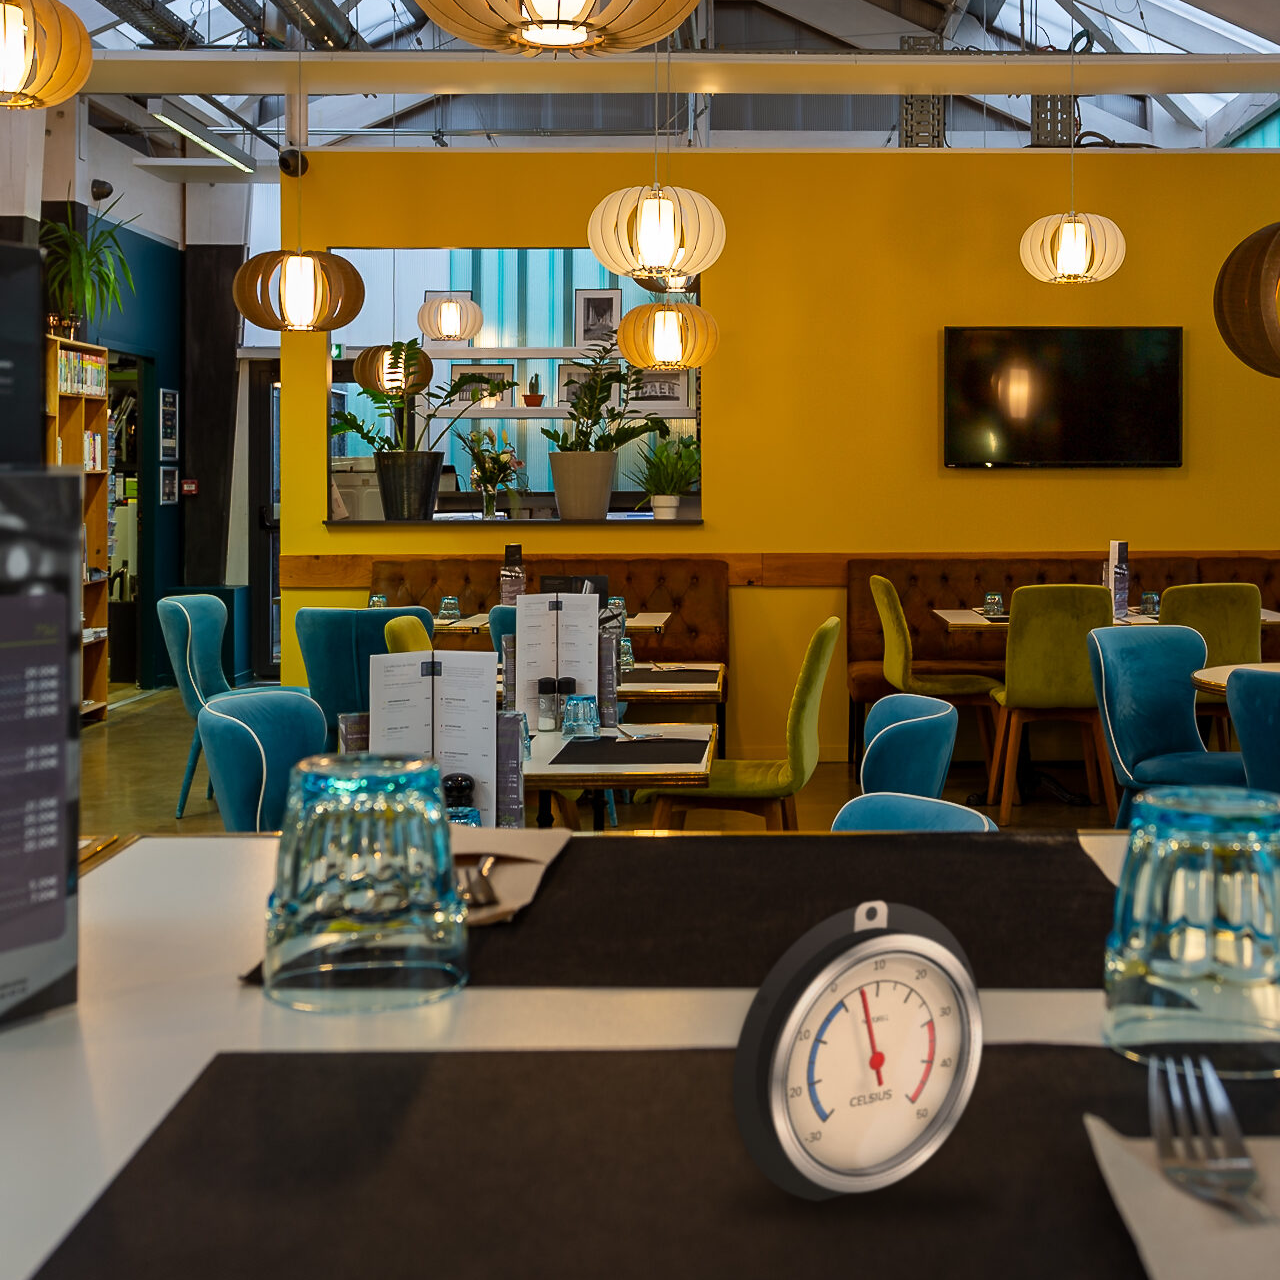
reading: {"value": 5, "unit": "°C"}
